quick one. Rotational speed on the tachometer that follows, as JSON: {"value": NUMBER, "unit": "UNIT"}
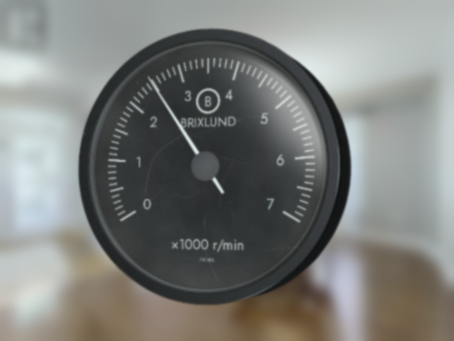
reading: {"value": 2500, "unit": "rpm"}
